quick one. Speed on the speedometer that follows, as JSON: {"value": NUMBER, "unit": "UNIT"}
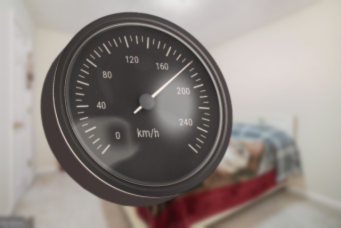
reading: {"value": 180, "unit": "km/h"}
